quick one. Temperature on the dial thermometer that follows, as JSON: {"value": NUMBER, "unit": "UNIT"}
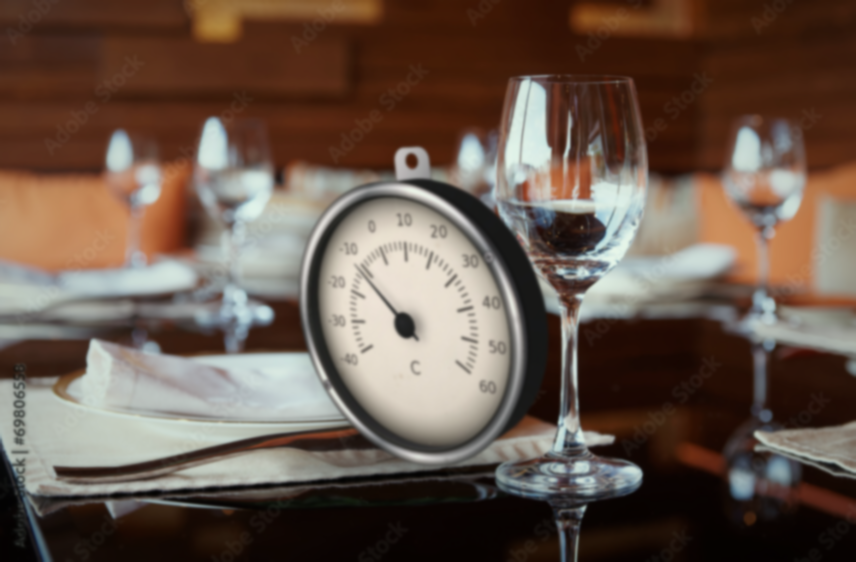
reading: {"value": -10, "unit": "°C"}
